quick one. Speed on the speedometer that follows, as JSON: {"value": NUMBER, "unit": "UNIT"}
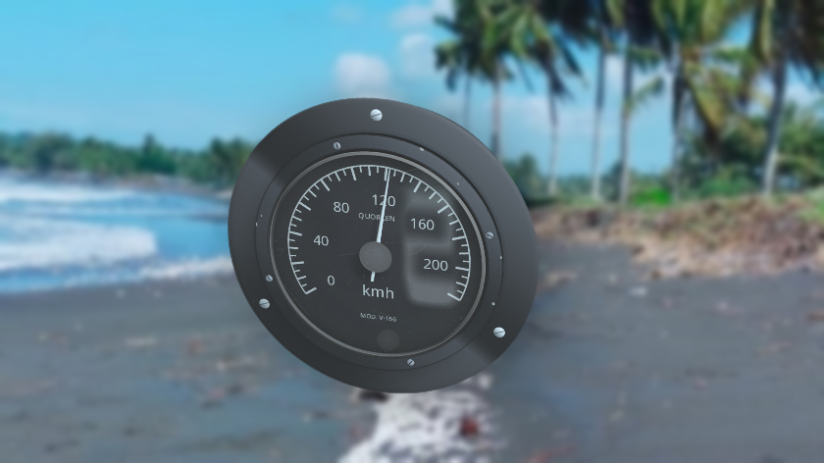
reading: {"value": 122.5, "unit": "km/h"}
